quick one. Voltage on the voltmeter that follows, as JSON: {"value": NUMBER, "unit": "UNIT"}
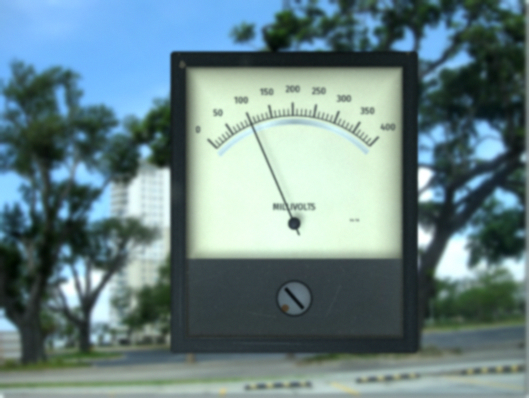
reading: {"value": 100, "unit": "mV"}
